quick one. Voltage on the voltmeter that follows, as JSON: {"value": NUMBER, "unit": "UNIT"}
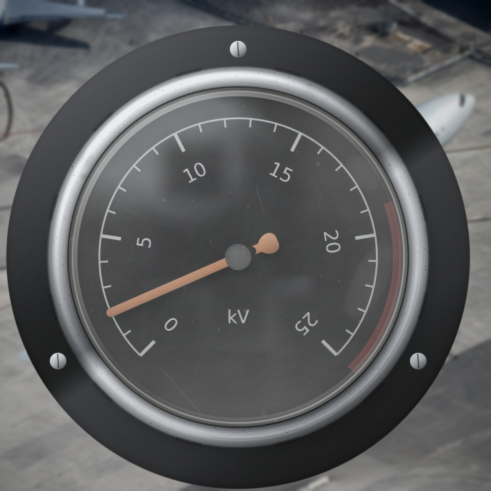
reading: {"value": 2, "unit": "kV"}
